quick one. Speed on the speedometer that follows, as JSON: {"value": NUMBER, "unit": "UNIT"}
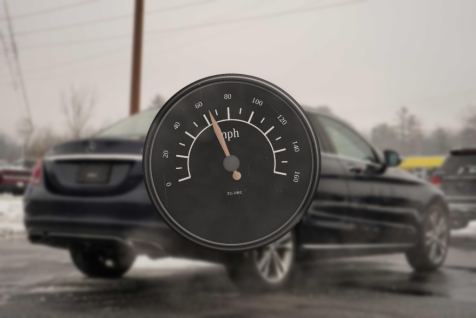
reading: {"value": 65, "unit": "mph"}
